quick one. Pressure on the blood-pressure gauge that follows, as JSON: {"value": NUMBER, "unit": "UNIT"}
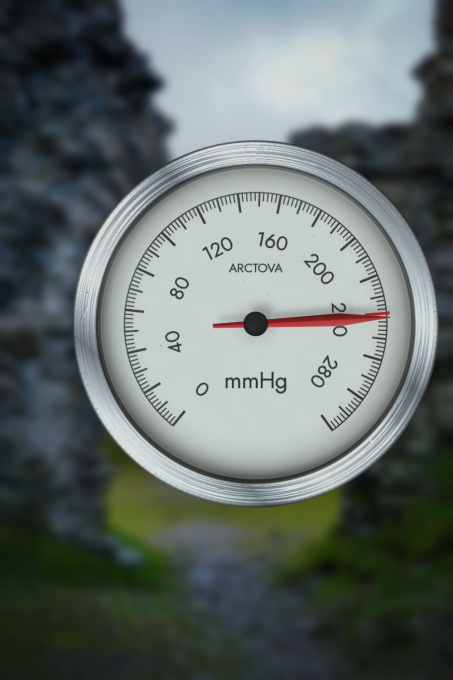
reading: {"value": 240, "unit": "mmHg"}
